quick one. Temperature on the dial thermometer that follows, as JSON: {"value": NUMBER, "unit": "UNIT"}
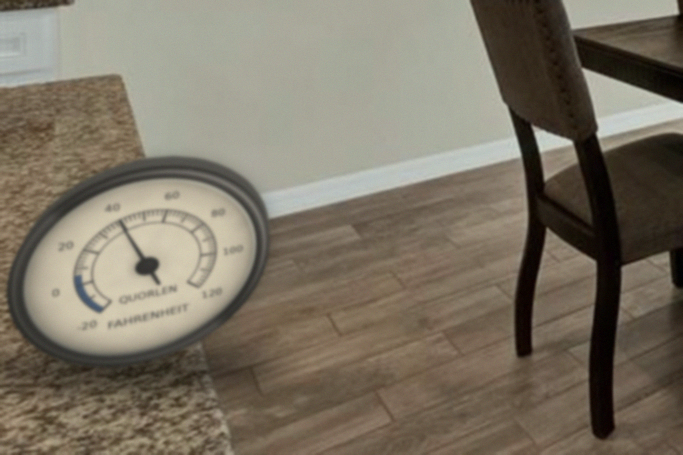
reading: {"value": 40, "unit": "°F"}
